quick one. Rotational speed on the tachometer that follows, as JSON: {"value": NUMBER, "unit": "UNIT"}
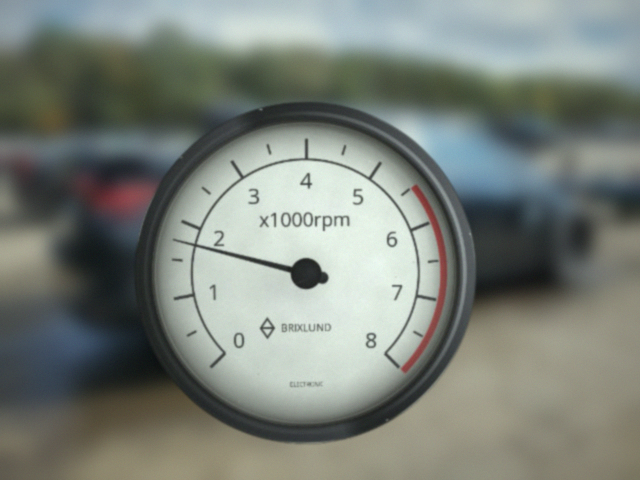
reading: {"value": 1750, "unit": "rpm"}
